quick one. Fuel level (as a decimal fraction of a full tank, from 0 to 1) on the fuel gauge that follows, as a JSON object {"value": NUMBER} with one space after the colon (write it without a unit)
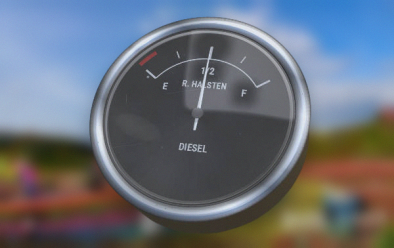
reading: {"value": 0.5}
